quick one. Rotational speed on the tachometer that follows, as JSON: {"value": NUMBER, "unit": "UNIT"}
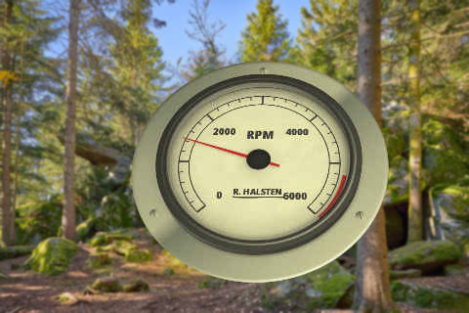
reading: {"value": 1400, "unit": "rpm"}
